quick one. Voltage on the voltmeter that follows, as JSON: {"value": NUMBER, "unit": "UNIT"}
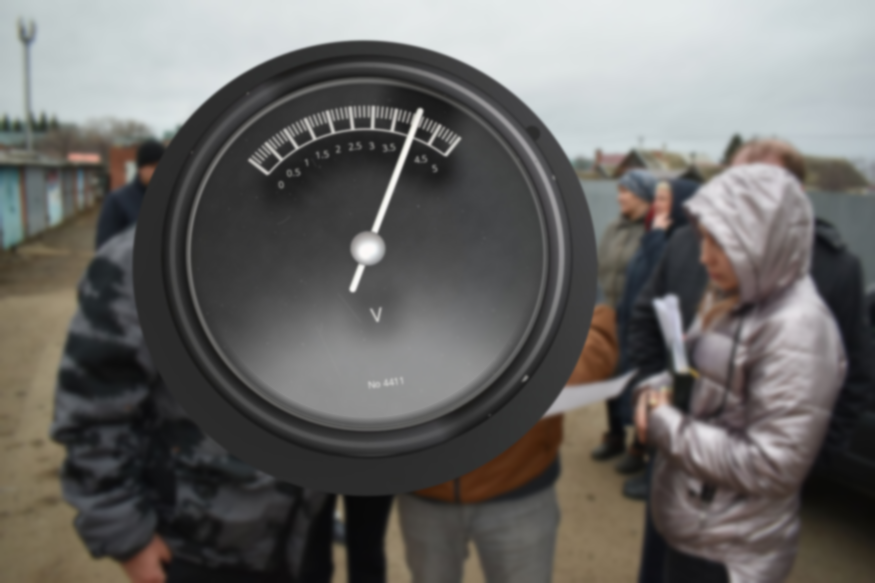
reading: {"value": 4, "unit": "V"}
